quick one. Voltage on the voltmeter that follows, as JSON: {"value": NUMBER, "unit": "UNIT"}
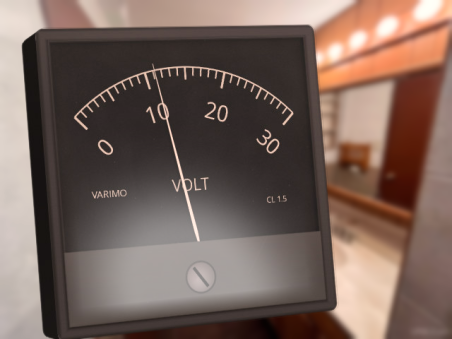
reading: {"value": 11, "unit": "V"}
